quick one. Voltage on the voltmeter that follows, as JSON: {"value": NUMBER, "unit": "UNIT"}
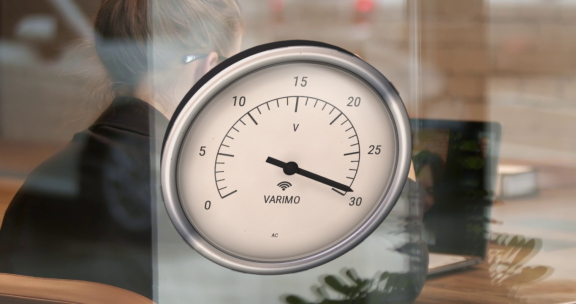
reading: {"value": 29, "unit": "V"}
